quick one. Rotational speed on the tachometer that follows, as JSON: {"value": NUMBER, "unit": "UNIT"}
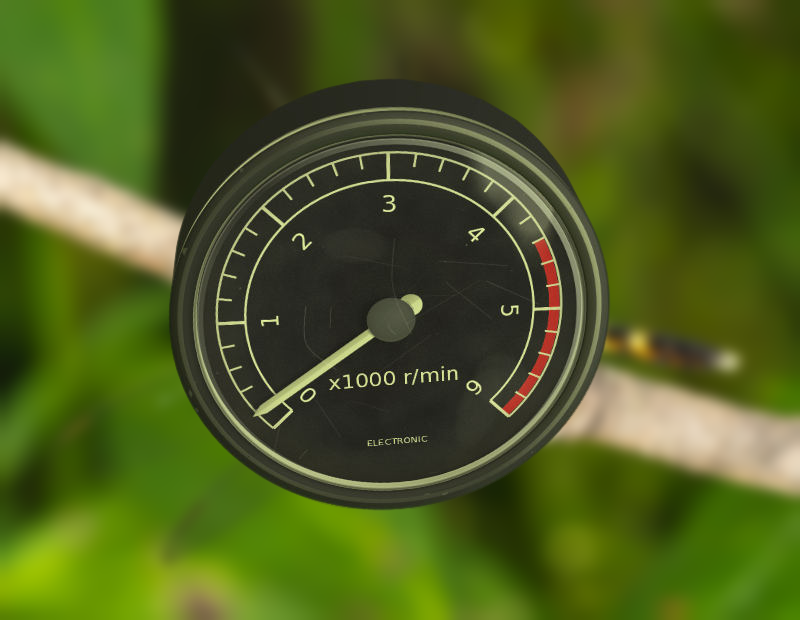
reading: {"value": 200, "unit": "rpm"}
